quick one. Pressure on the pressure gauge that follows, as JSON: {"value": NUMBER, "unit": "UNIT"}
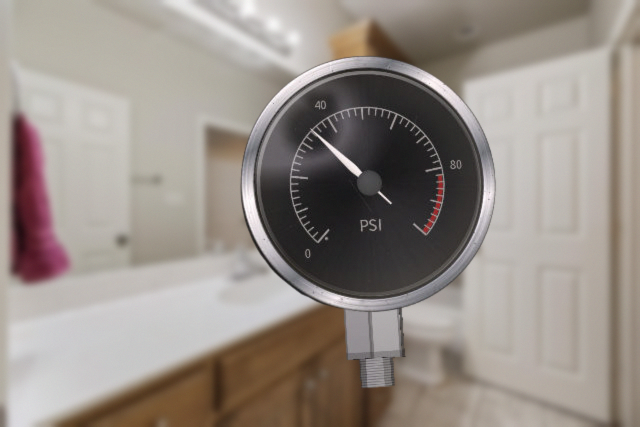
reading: {"value": 34, "unit": "psi"}
